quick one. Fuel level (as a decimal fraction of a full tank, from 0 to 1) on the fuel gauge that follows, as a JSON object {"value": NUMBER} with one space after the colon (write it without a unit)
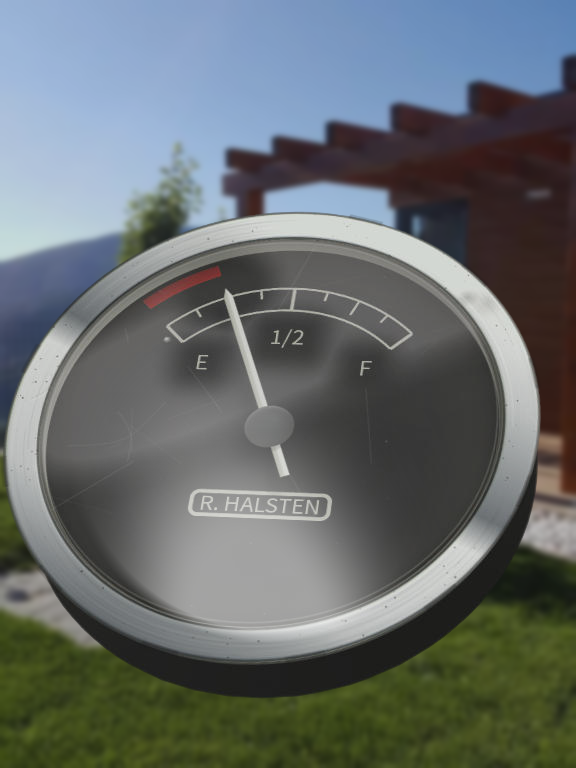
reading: {"value": 0.25}
